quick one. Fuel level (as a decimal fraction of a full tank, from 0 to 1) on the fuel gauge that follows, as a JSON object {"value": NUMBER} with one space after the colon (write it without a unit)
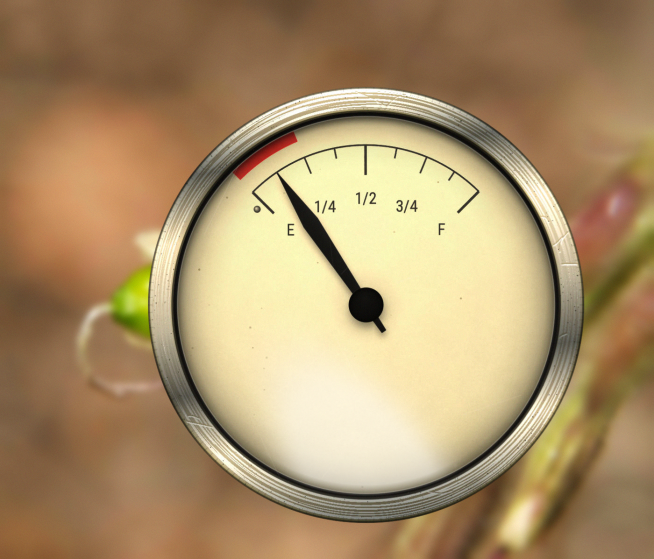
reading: {"value": 0.125}
